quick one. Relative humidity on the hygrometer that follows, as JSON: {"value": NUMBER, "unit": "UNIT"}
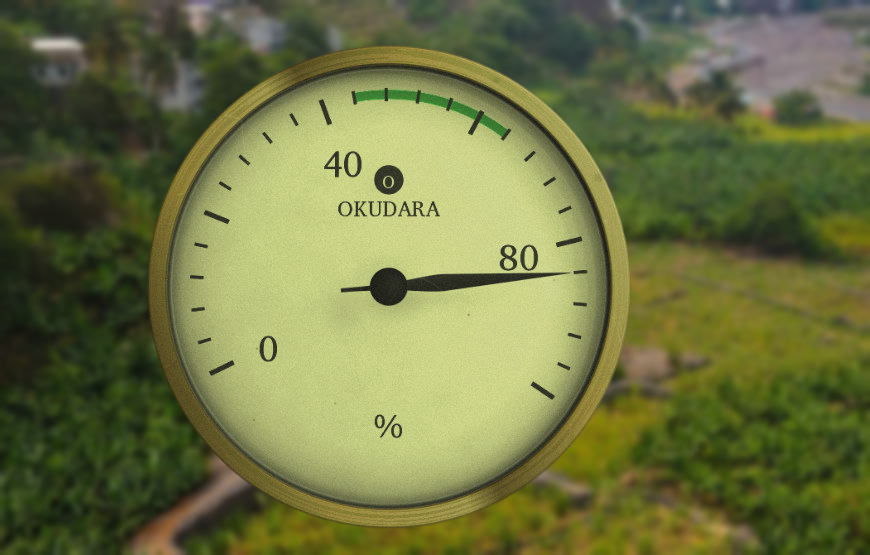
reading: {"value": 84, "unit": "%"}
